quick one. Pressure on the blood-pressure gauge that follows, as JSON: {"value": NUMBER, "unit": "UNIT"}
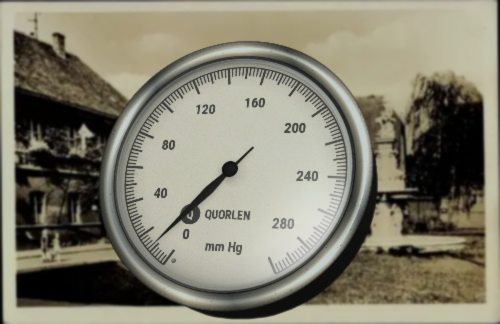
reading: {"value": 10, "unit": "mmHg"}
